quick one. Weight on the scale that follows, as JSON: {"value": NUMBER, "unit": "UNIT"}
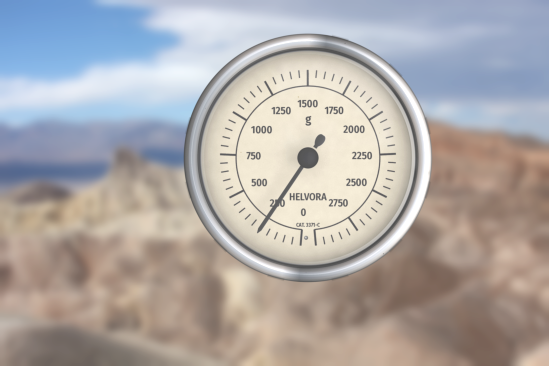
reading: {"value": 250, "unit": "g"}
